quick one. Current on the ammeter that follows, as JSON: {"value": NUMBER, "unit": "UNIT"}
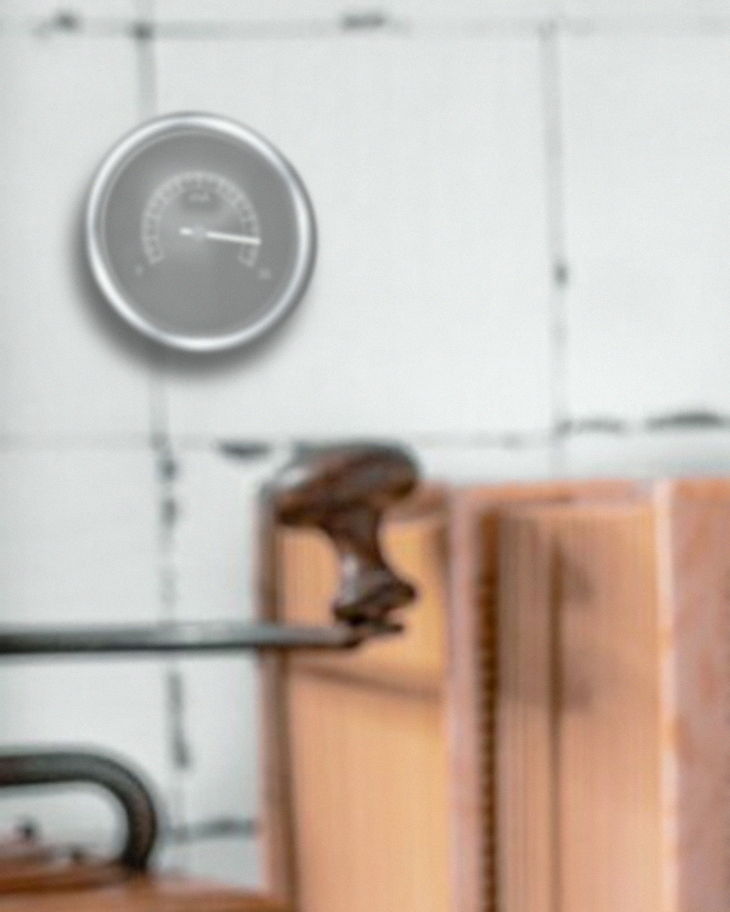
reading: {"value": 18, "unit": "mA"}
